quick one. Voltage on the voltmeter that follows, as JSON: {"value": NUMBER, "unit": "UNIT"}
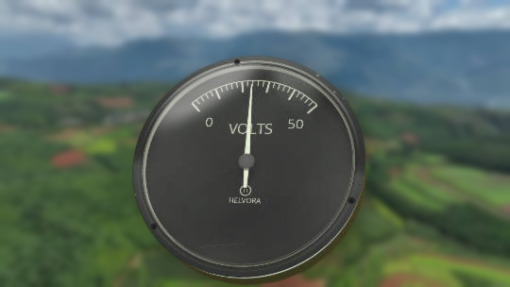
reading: {"value": 24, "unit": "V"}
